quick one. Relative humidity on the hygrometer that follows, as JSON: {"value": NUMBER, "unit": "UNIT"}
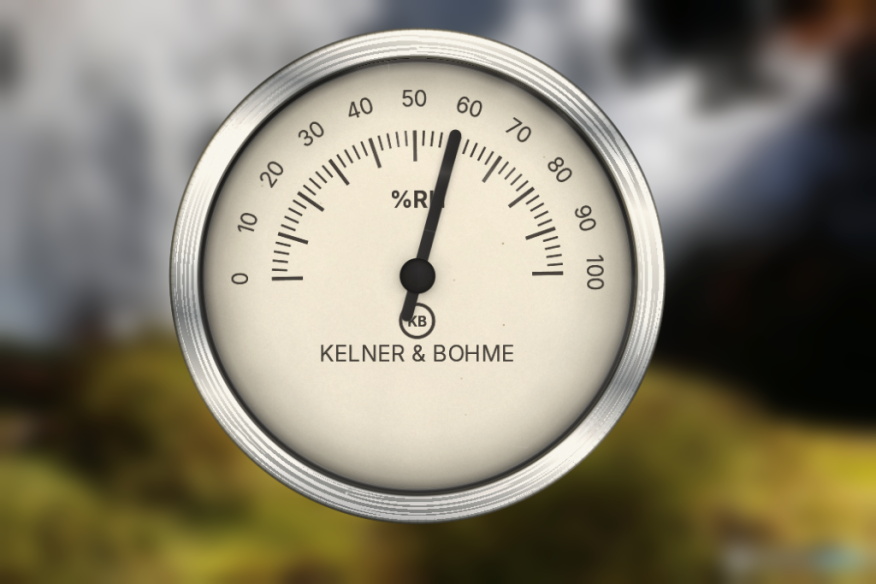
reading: {"value": 59, "unit": "%"}
